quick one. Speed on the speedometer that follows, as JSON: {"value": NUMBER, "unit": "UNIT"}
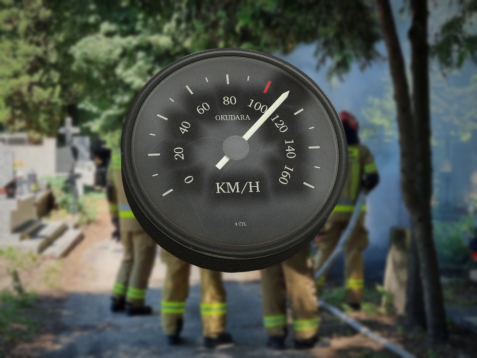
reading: {"value": 110, "unit": "km/h"}
